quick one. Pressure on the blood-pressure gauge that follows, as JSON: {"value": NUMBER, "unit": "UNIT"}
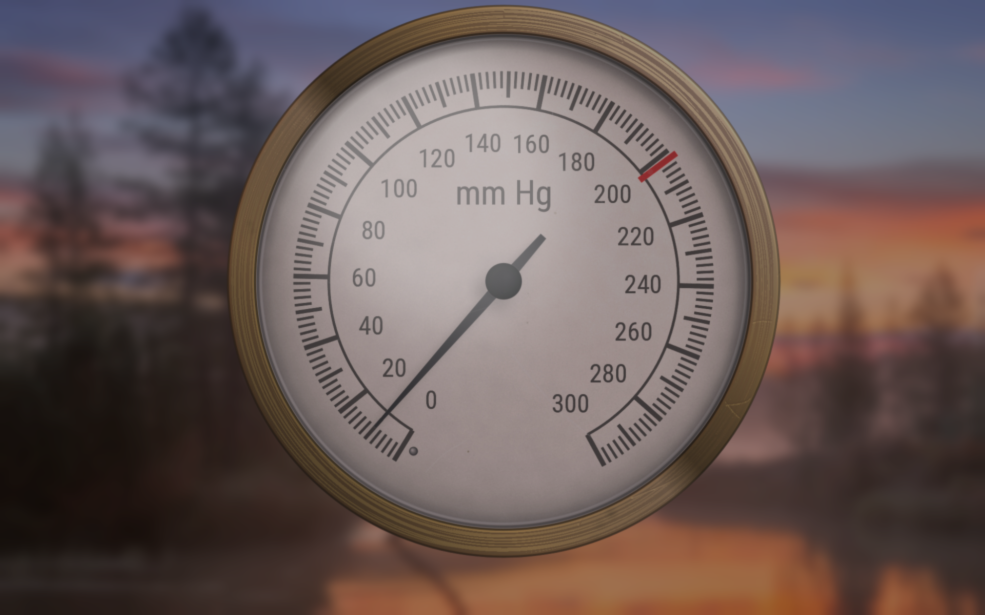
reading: {"value": 10, "unit": "mmHg"}
